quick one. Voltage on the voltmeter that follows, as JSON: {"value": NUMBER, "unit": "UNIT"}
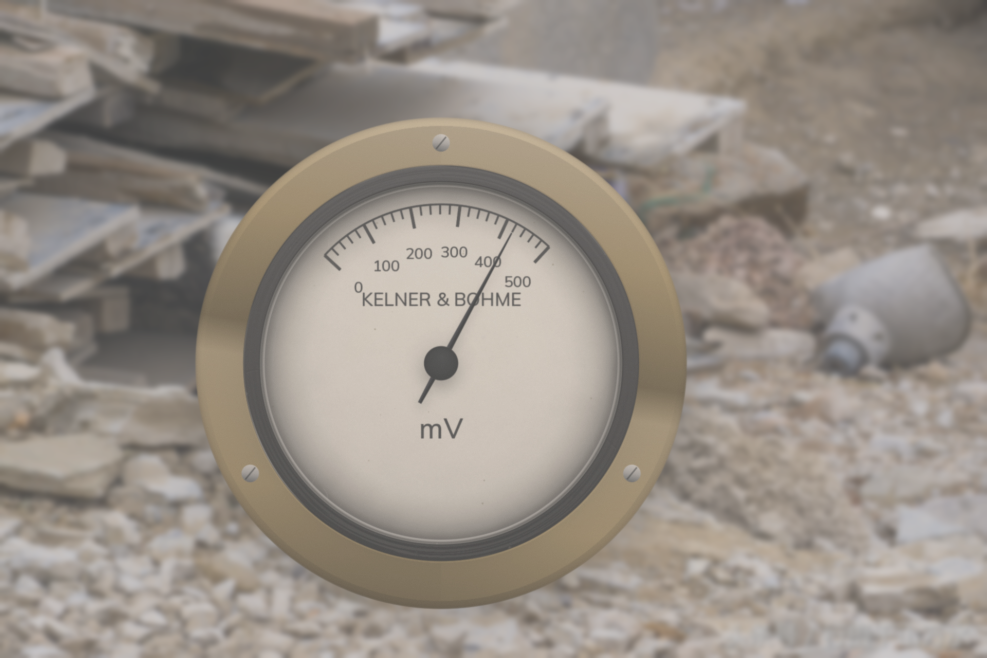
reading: {"value": 420, "unit": "mV"}
